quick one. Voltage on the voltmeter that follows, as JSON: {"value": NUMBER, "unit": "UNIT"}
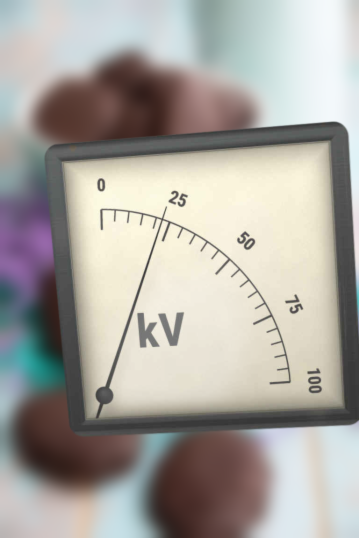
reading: {"value": 22.5, "unit": "kV"}
